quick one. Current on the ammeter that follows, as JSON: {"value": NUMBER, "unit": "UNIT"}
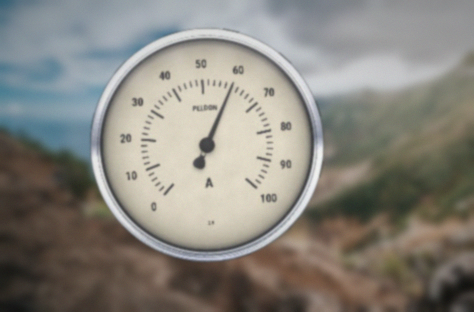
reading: {"value": 60, "unit": "A"}
